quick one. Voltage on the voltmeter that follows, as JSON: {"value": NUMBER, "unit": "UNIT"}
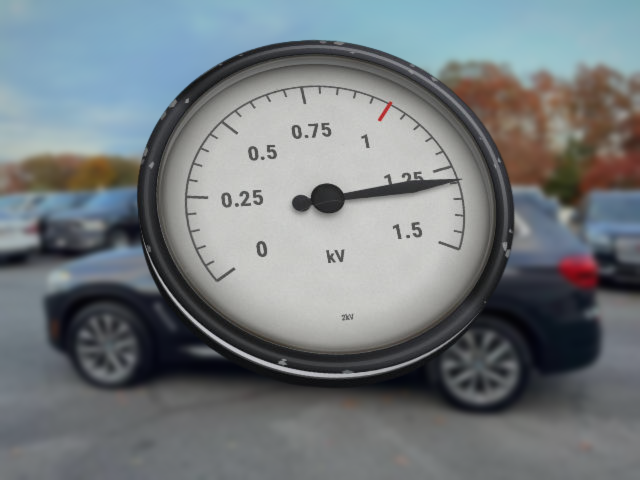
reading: {"value": 1.3, "unit": "kV"}
